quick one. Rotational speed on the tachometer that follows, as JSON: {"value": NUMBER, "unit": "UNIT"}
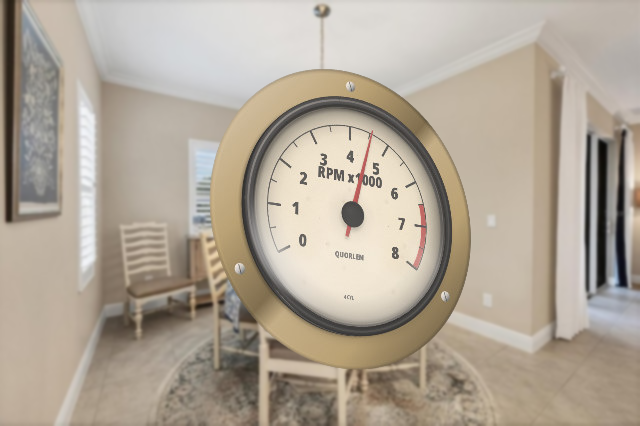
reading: {"value": 4500, "unit": "rpm"}
